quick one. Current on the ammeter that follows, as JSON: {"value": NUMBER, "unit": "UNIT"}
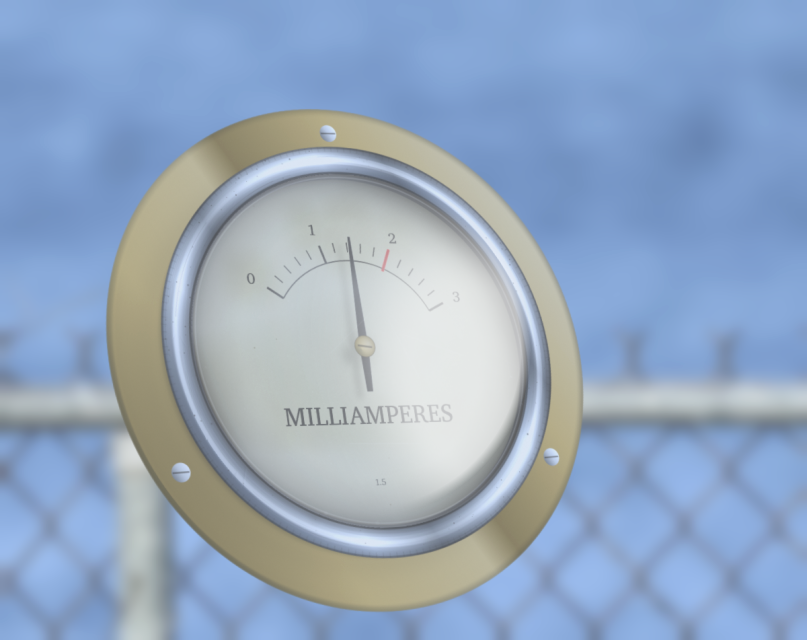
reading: {"value": 1.4, "unit": "mA"}
